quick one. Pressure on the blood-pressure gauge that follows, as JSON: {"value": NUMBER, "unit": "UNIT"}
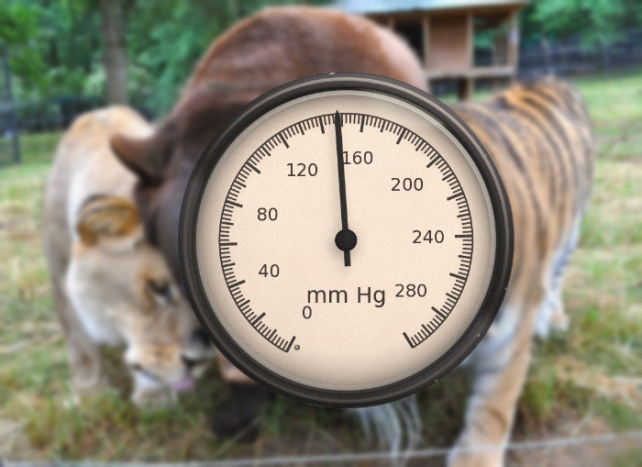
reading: {"value": 148, "unit": "mmHg"}
